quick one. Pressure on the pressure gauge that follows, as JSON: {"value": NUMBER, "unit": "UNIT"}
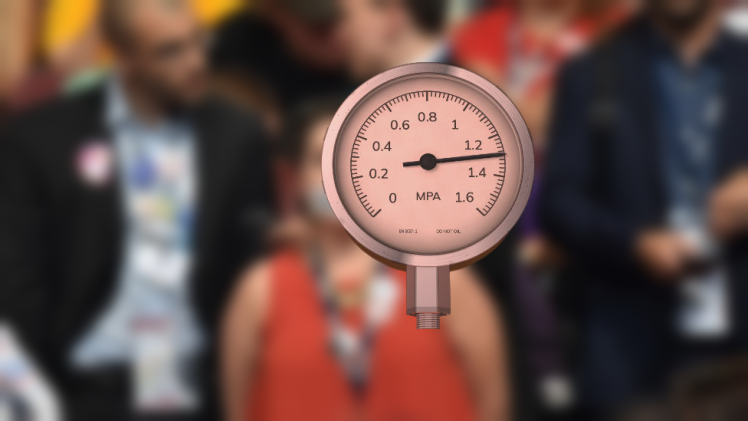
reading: {"value": 1.3, "unit": "MPa"}
